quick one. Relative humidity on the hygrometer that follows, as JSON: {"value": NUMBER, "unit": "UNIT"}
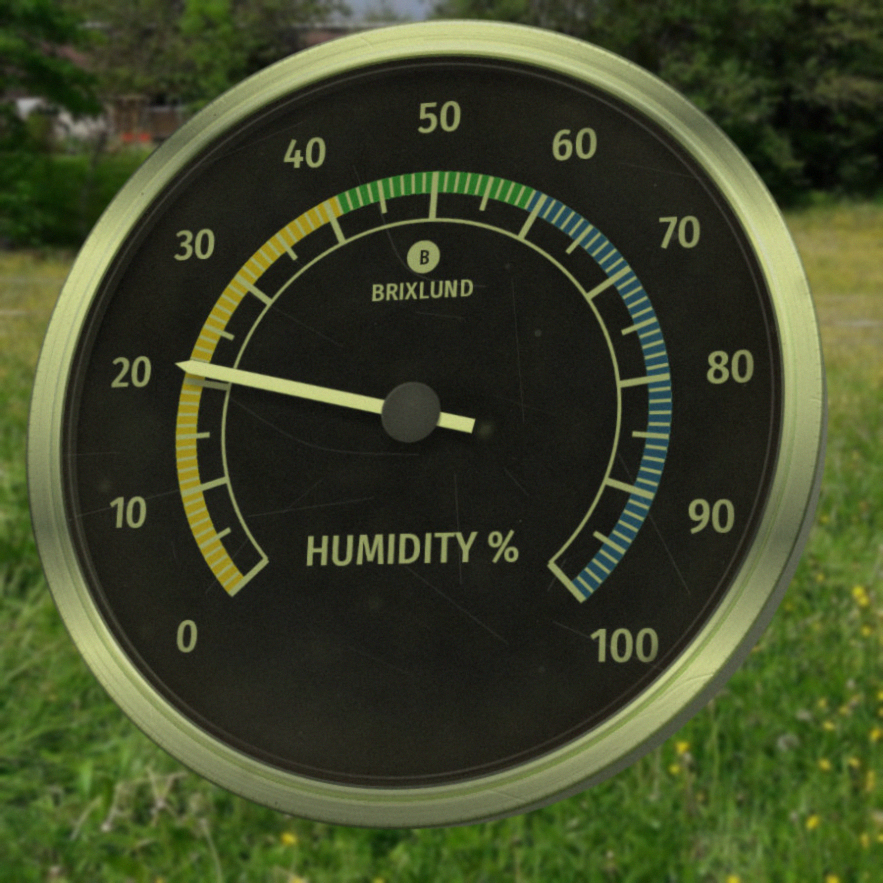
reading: {"value": 21, "unit": "%"}
